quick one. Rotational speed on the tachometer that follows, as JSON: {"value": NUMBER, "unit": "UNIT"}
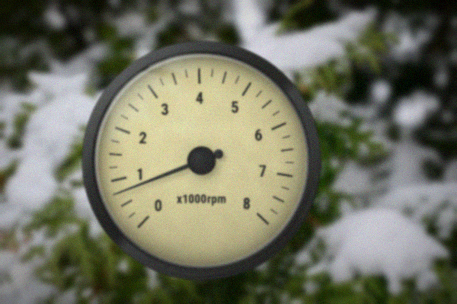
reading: {"value": 750, "unit": "rpm"}
